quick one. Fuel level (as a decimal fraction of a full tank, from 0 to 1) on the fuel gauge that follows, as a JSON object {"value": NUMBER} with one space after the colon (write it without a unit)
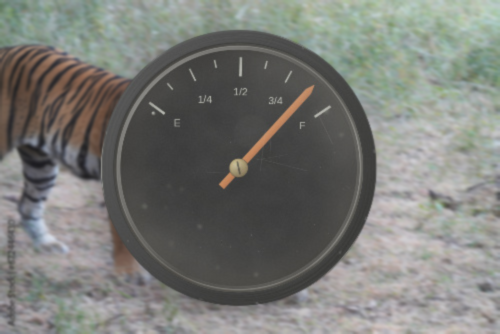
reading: {"value": 0.875}
